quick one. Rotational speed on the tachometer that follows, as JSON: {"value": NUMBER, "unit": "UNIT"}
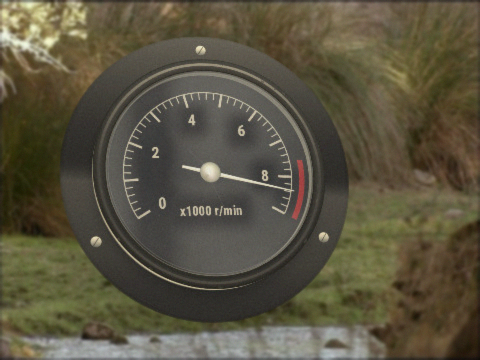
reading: {"value": 8400, "unit": "rpm"}
